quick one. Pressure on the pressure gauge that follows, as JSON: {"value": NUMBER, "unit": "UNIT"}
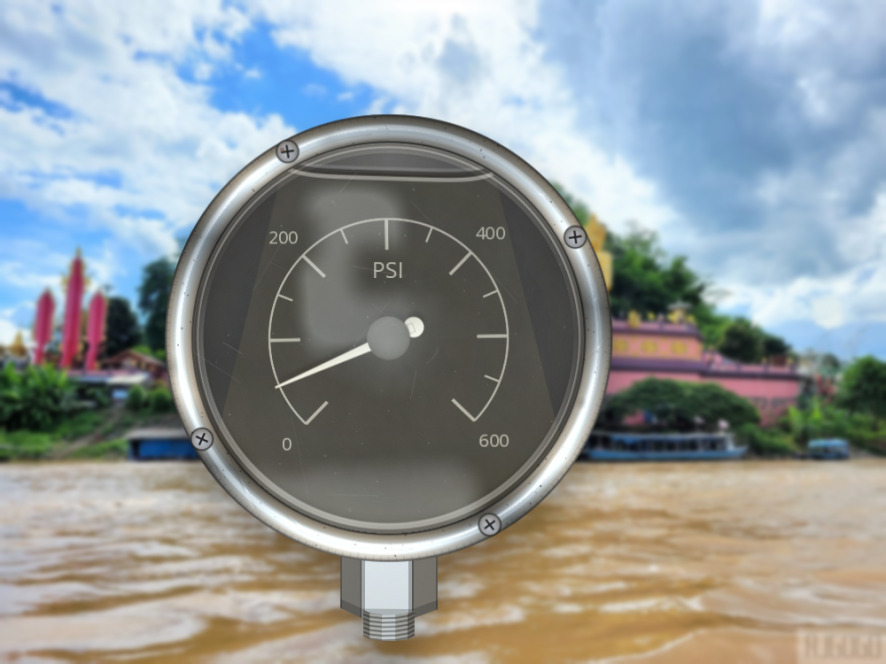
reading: {"value": 50, "unit": "psi"}
